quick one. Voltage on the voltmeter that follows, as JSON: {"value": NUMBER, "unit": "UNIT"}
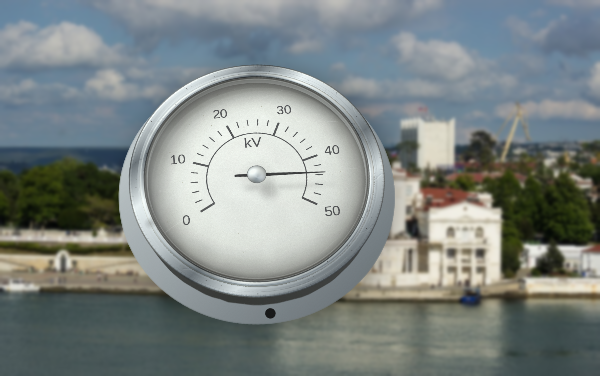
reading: {"value": 44, "unit": "kV"}
